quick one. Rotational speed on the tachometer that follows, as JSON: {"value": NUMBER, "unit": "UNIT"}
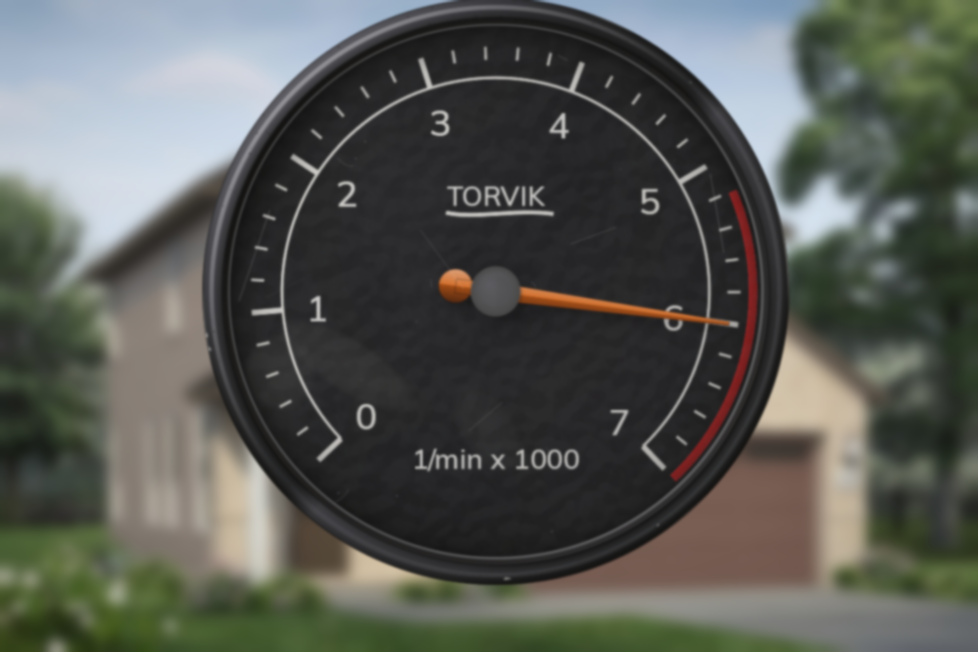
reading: {"value": 6000, "unit": "rpm"}
